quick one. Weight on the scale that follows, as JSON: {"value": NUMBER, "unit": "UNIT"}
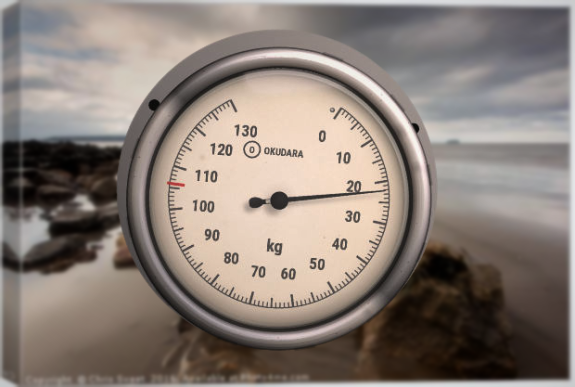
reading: {"value": 22, "unit": "kg"}
